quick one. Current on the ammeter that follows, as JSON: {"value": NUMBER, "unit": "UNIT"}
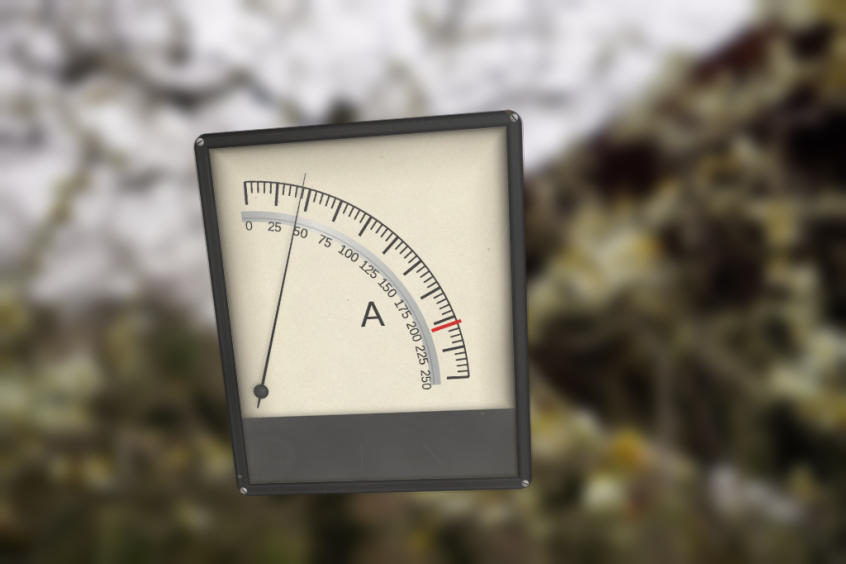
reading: {"value": 45, "unit": "A"}
